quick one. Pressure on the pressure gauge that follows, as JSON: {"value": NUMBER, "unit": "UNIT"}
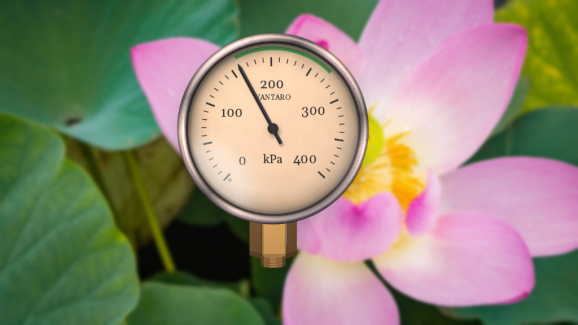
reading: {"value": 160, "unit": "kPa"}
